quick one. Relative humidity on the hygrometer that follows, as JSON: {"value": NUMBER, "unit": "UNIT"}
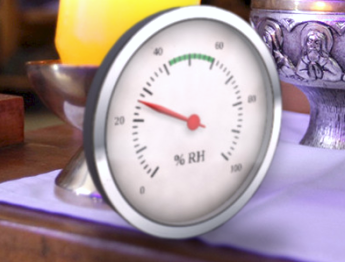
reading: {"value": 26, "unit": "%"}
